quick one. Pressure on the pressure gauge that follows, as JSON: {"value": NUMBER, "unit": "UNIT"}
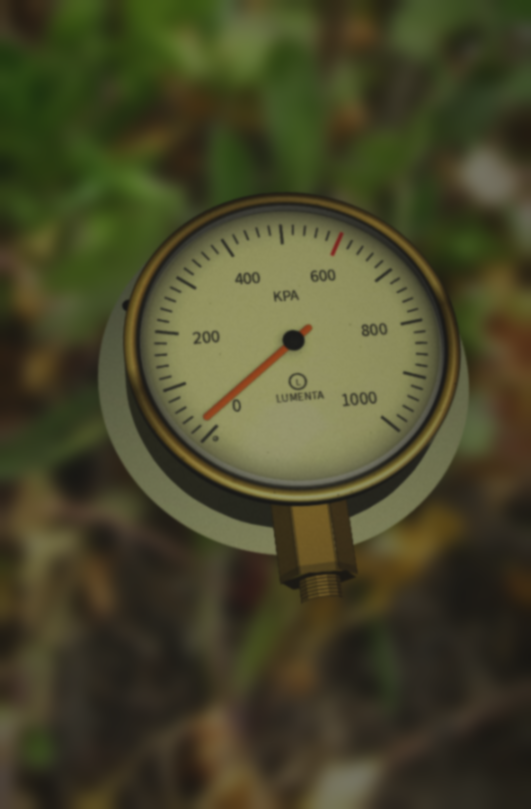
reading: {"value": 20, "unit": "kPa"}
